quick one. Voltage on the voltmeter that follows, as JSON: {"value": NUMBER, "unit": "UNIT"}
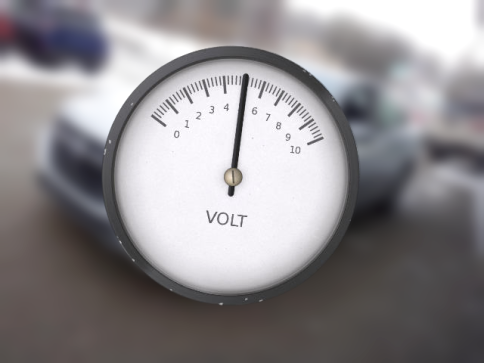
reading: {"value": 5, "unit": "V"}
